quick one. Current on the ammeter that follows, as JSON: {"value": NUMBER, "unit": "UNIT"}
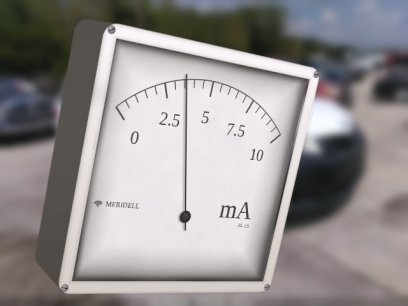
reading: {"value": 3.5, "unit": "mA"}
